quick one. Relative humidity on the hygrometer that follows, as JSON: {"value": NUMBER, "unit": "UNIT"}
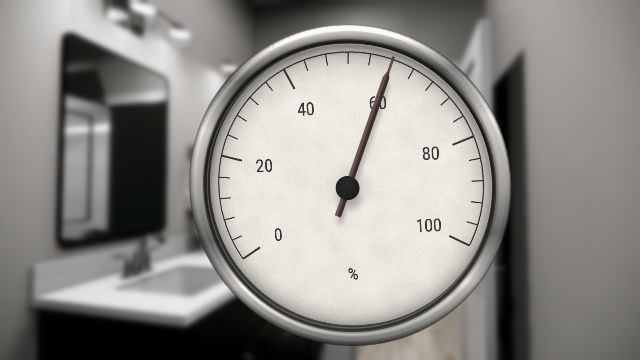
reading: {"value": 60, "unit": "%"}
